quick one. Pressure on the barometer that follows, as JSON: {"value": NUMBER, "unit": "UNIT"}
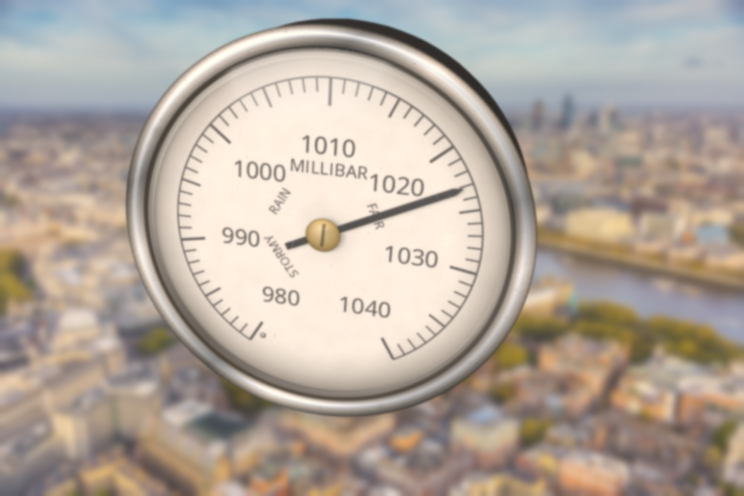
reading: {"value": 1023, "unit": "mbar"}
